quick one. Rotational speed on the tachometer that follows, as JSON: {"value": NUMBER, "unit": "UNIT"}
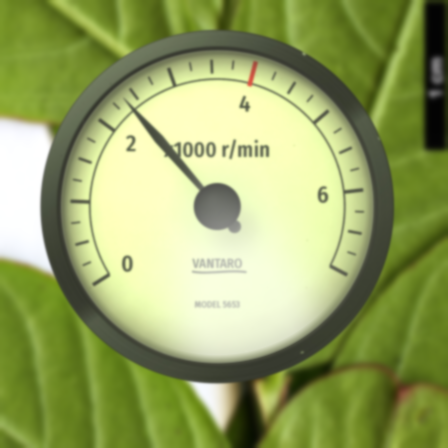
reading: {"value": 2375, "unit": "rpm"}
